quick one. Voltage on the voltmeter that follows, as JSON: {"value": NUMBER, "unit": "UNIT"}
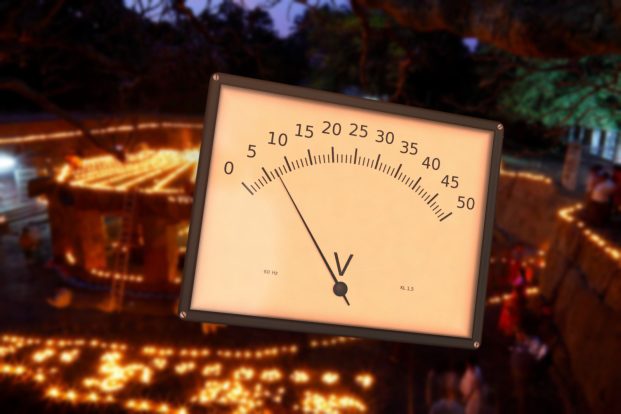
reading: {"value": 7, "unit": "V"}
